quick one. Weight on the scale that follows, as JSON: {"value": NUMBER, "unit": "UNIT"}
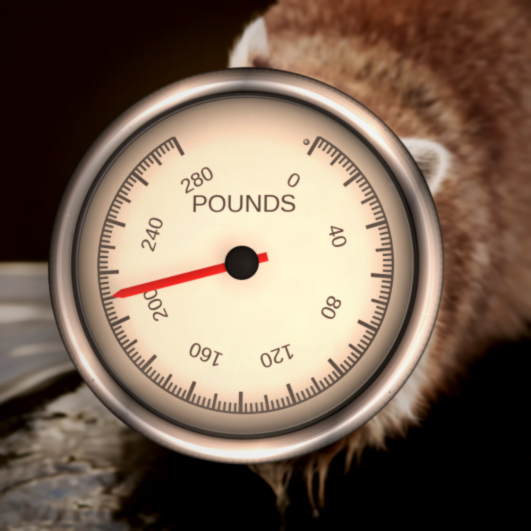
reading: {"value": 210, "unit": "lb"}
